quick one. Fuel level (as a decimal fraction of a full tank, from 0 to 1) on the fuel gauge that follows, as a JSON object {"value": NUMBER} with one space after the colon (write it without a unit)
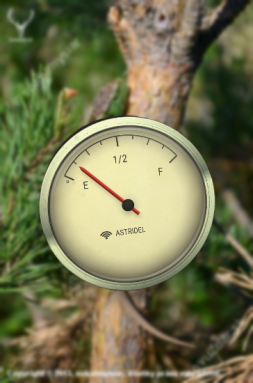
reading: {"value": 0.125}
